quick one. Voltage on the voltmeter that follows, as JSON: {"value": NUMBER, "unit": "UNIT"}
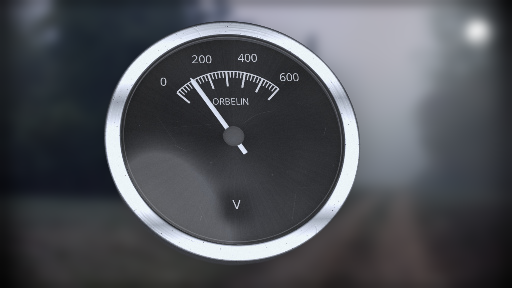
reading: {"value": 100, "unit": "V"}
